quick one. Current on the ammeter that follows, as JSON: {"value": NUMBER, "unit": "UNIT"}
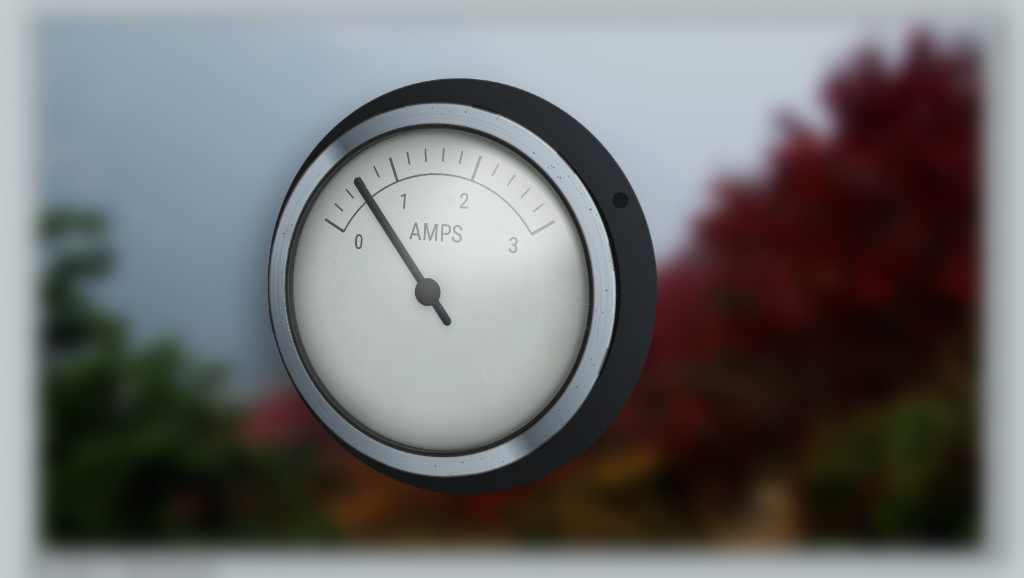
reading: {"value": 0.6, "unit": "A"}
